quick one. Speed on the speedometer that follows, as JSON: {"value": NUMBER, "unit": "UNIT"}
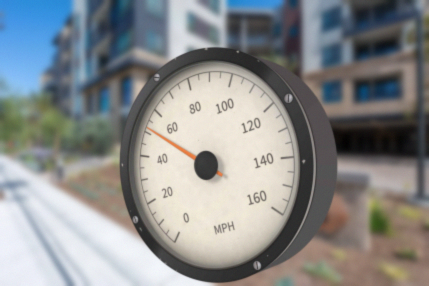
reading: {"value": 52.5, "unit": "mph"}
